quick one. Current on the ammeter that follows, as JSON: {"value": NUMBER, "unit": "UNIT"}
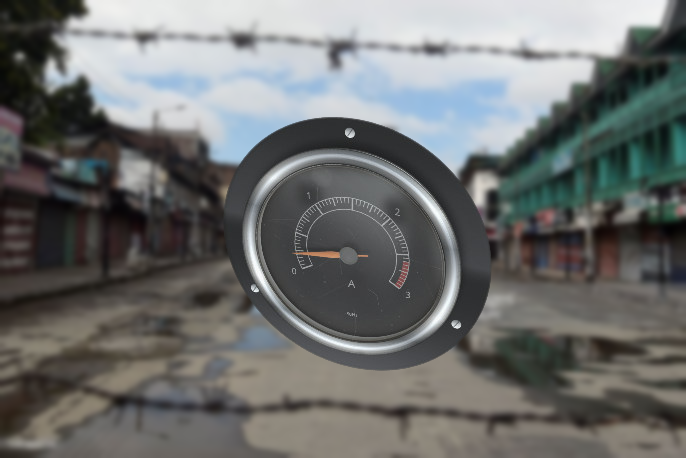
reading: {"value": 0.25, "unit": "A"}
